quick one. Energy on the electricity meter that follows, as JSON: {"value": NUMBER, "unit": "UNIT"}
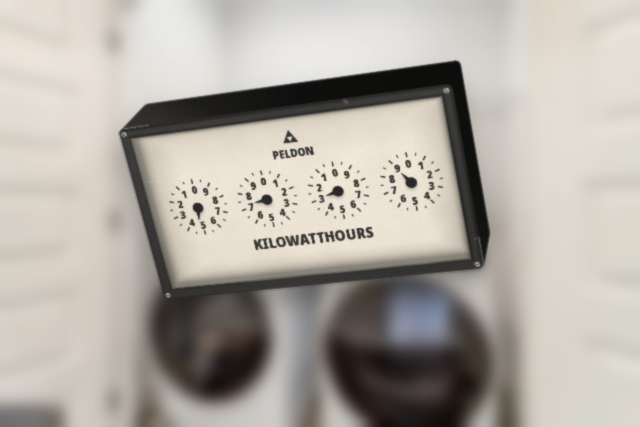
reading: {"value": 4729, "unit": "kWh"}
